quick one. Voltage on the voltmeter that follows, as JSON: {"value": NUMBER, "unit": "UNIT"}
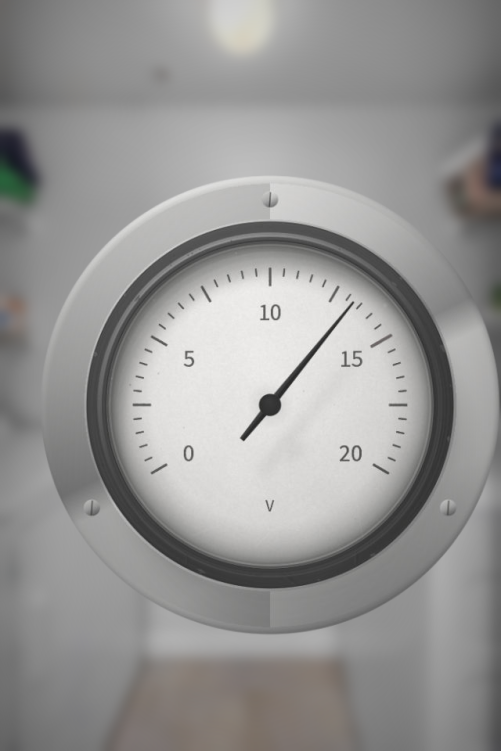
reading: {"value": 13.25, "unit": "V"}
